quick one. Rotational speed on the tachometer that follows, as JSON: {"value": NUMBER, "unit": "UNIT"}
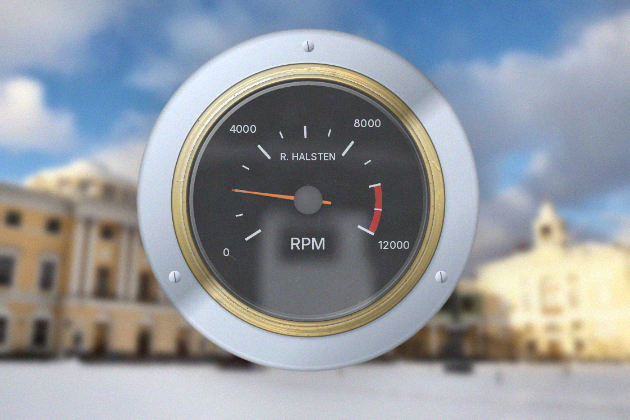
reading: {"value": 2000, "unit": "rpm"}
